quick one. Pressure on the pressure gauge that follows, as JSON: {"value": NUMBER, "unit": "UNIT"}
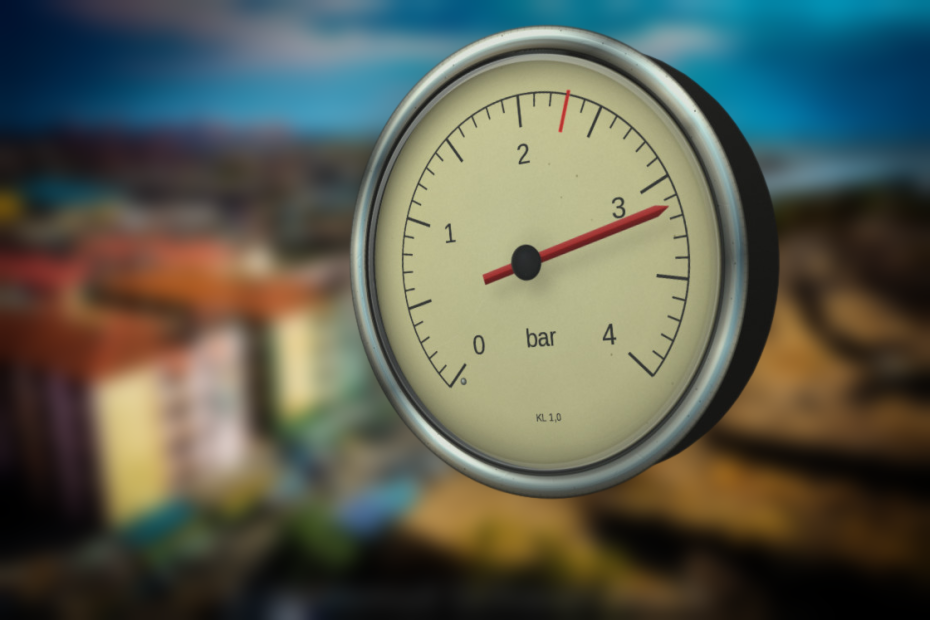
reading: {"value": 3.15, "unit": "bar"}
